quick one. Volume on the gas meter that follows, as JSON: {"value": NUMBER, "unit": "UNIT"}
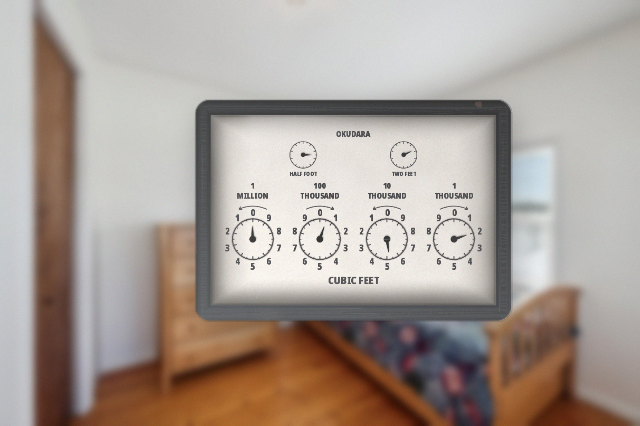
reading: {"value": 5200, "unit": "ft³"}
